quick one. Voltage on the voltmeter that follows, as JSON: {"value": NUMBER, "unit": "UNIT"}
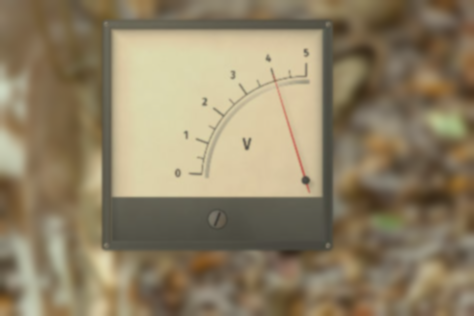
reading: {"value": 4, "unit": "V"}
